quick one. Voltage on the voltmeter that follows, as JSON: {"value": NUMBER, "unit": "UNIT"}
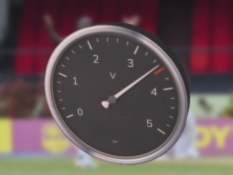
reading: {"value": 3.5, "unit": "V"}
